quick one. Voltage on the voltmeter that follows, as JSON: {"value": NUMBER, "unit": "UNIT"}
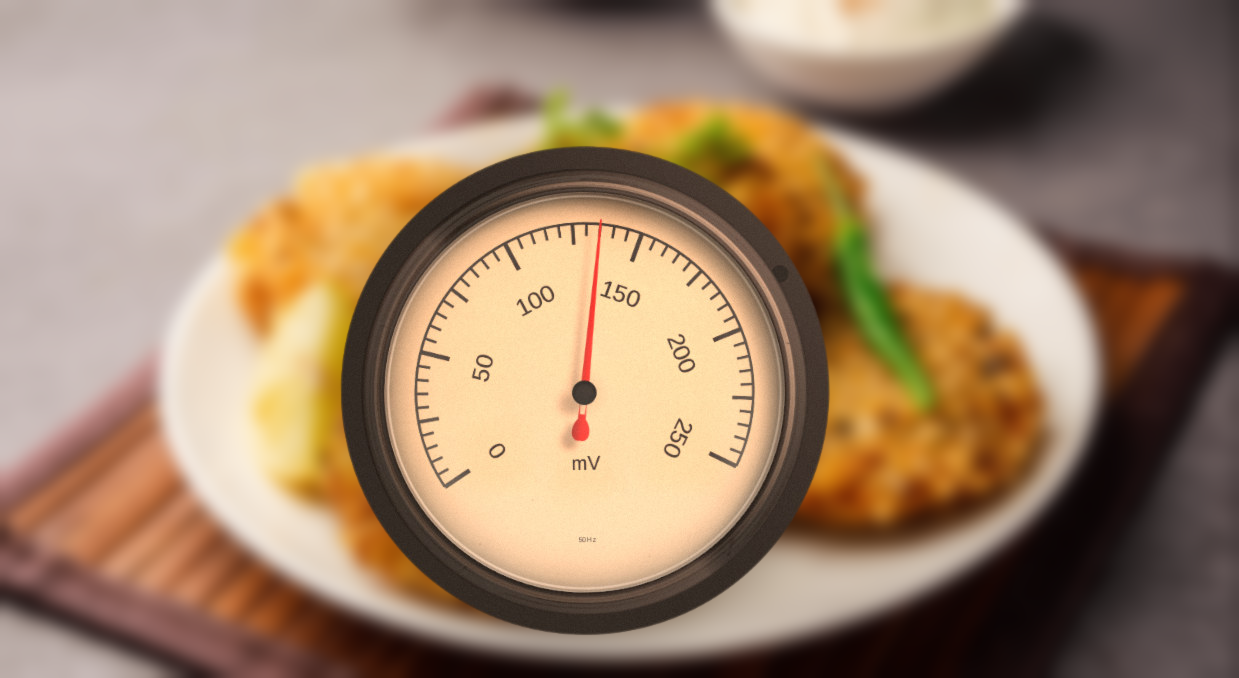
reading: {"value": 135, "unit": "mV"}
